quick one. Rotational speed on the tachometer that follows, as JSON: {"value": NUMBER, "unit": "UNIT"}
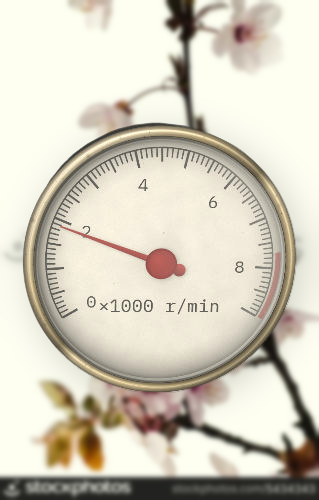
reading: {"value": 1900, "unit": "rpm"}
